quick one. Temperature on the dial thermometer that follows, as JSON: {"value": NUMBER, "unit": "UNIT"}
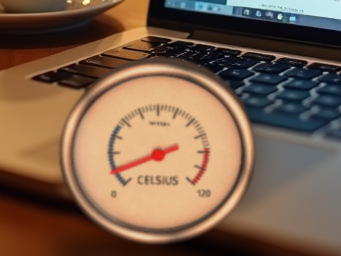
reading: {"value": 10, "unit": "°C"}
